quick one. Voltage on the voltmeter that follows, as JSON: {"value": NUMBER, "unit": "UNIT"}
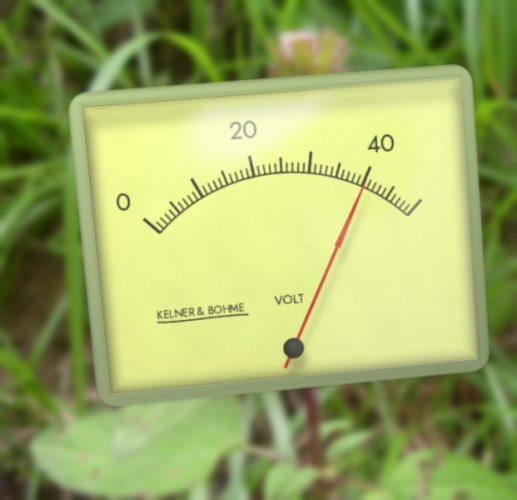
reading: {"value": 40, "unit": "V"}
